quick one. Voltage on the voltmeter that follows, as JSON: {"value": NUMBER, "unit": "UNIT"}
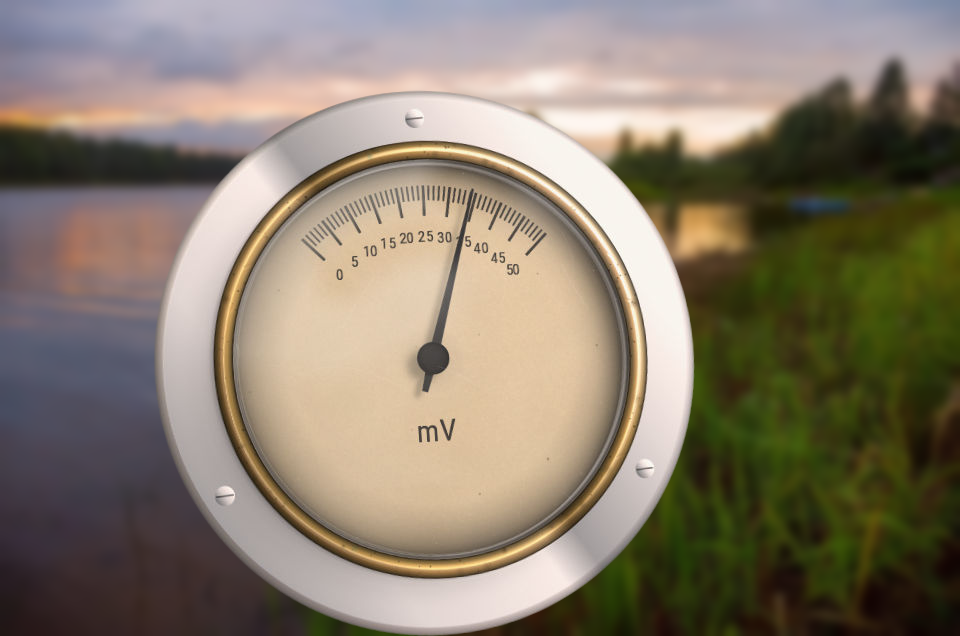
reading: {"value": 34, "unit": "mV"}
